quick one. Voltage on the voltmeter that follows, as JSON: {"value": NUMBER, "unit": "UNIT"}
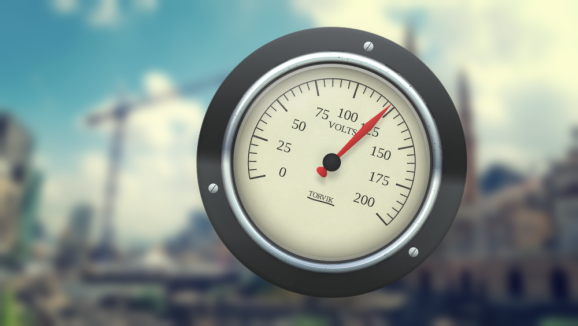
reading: {"value": 122.5, "unit": "V"}
